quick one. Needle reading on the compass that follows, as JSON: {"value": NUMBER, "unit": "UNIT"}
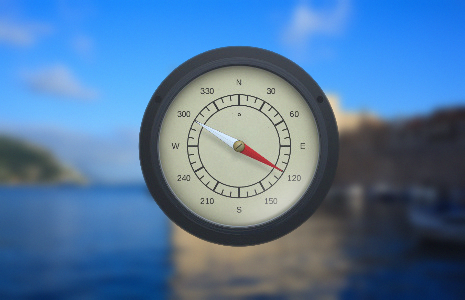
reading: {"value": 120, "unit": "°"}
